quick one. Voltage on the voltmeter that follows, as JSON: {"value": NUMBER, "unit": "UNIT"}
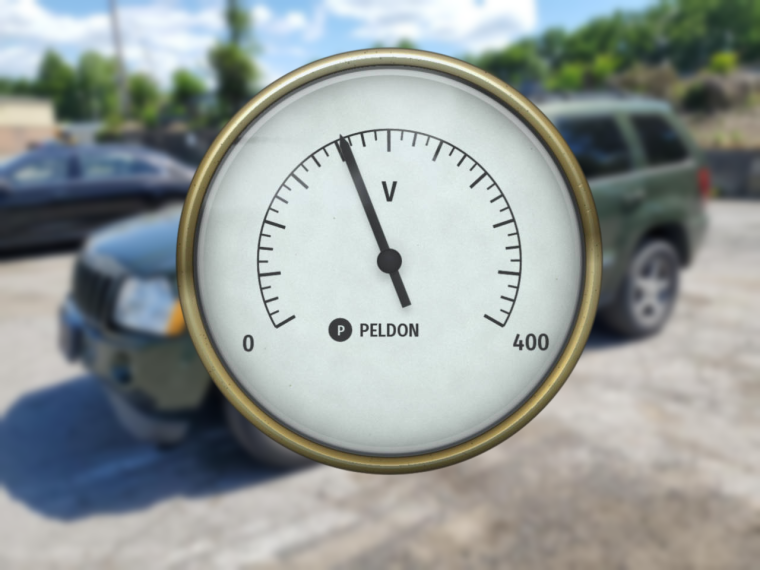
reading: {"value": 165, "unit": "V"}
